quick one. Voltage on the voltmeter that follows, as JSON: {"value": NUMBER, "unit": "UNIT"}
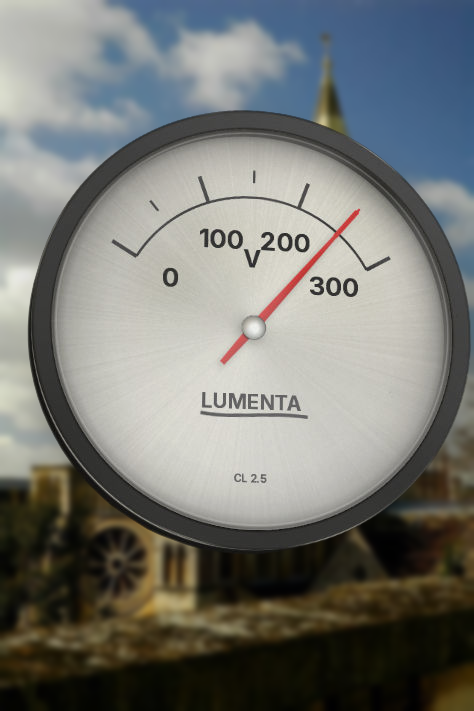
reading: {"value": 250, "unit": "V"}
